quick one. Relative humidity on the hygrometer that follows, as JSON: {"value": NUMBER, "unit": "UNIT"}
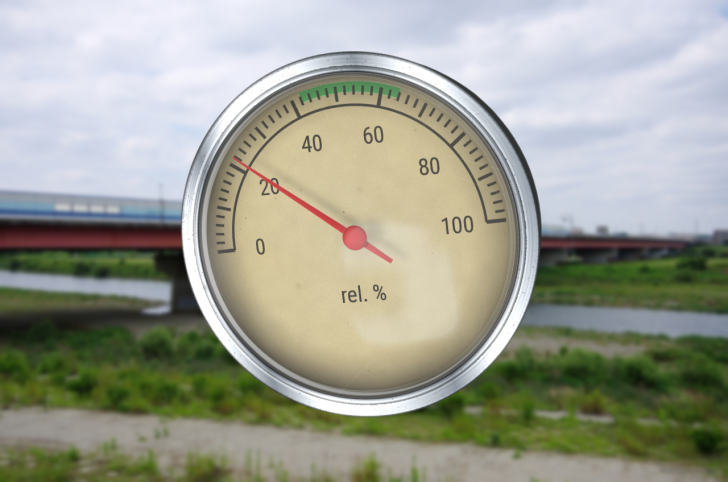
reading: {"value": 22, "unit": "%"}
